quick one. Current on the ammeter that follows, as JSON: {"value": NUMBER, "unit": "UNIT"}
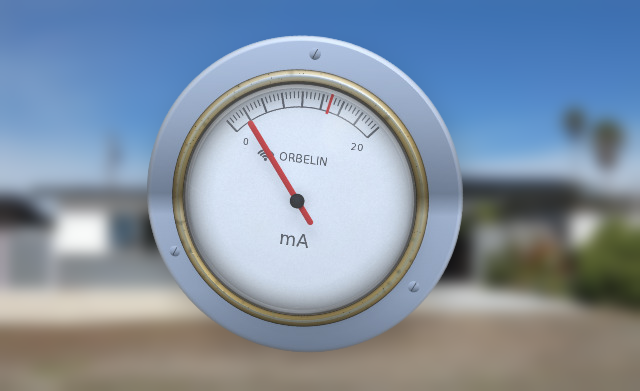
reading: {"value": 2.5, "unit": "mA"}
